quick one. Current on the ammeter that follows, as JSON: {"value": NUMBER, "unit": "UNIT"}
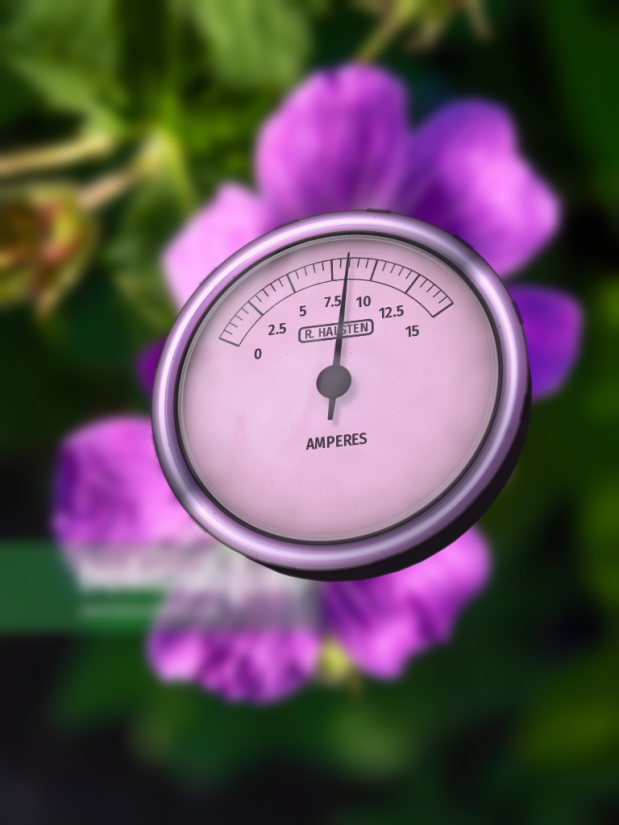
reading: {"value": 8.5, "unit": "A"}
